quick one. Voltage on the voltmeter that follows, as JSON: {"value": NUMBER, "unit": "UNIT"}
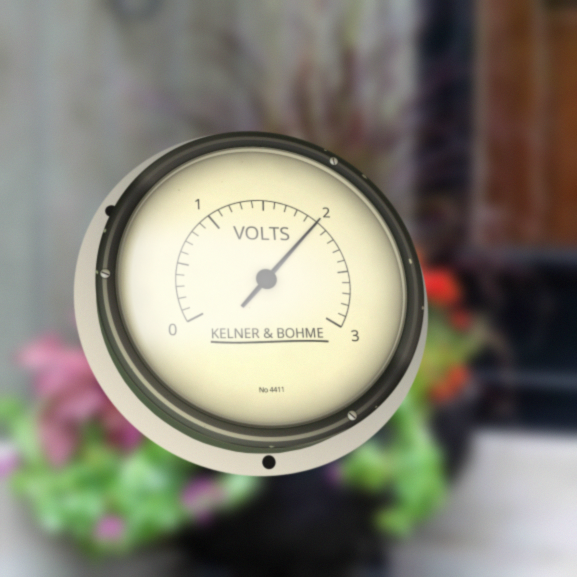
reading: {"value": 2, "unit": "V"}
